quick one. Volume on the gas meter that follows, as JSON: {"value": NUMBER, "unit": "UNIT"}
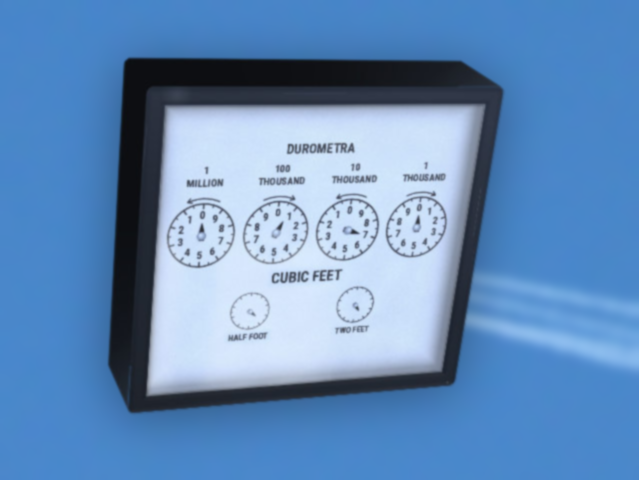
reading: {"value": 7000, "unit": "ft³"}
